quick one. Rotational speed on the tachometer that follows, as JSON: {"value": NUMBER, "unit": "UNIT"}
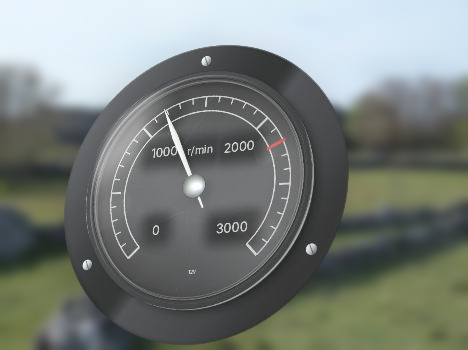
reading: {"value": 1200, "unit": "rpm"}
